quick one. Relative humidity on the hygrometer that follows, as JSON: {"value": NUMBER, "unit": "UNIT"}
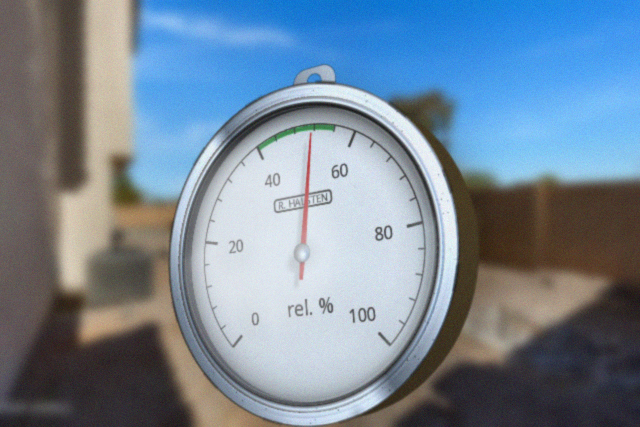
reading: {"value": 52, "unit": "%"}
